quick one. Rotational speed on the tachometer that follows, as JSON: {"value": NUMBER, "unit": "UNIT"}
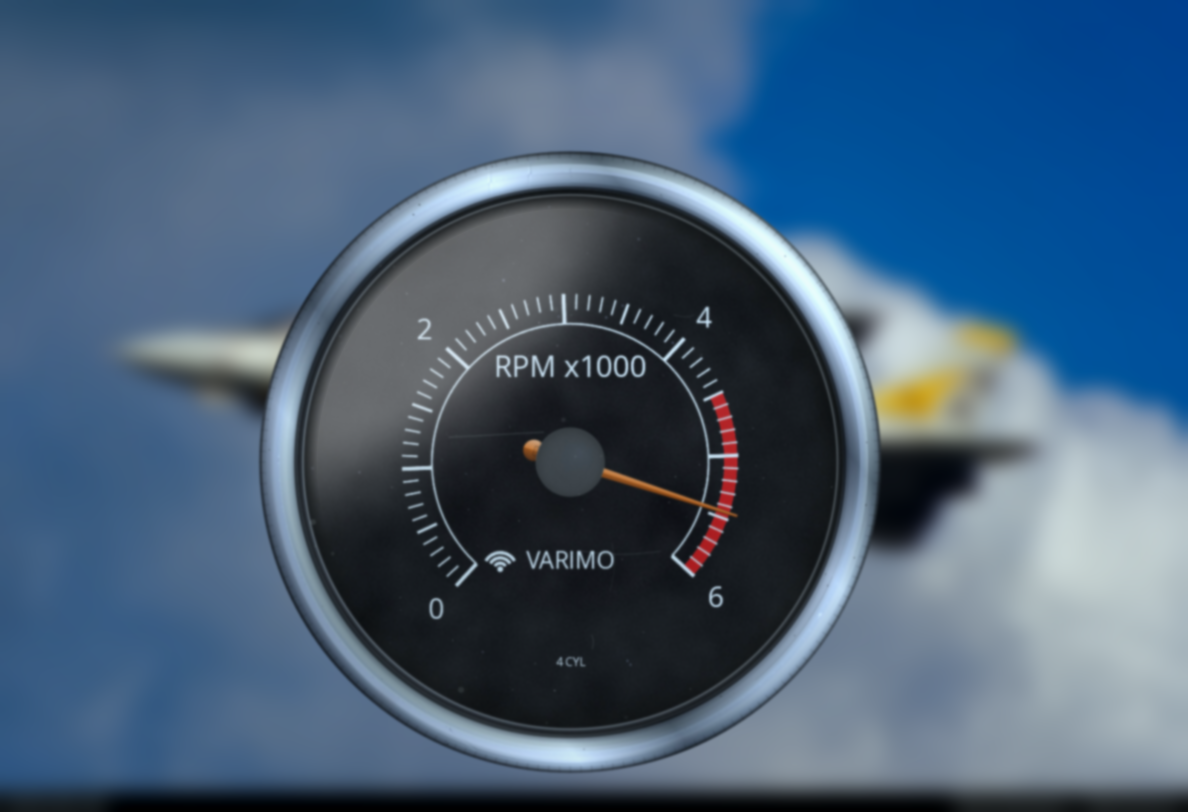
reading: {"value": 5450, "unit": "rpm"}
